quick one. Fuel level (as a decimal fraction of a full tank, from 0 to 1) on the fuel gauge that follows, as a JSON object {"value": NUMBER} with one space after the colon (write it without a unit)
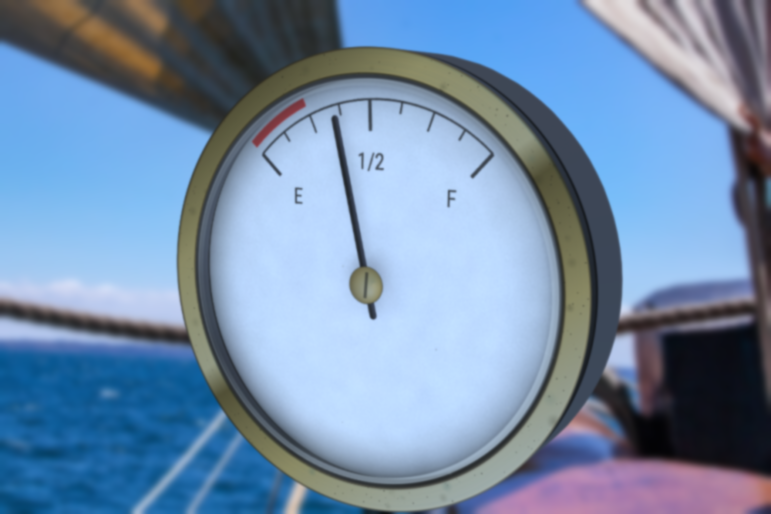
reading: {"value": 0.375}
